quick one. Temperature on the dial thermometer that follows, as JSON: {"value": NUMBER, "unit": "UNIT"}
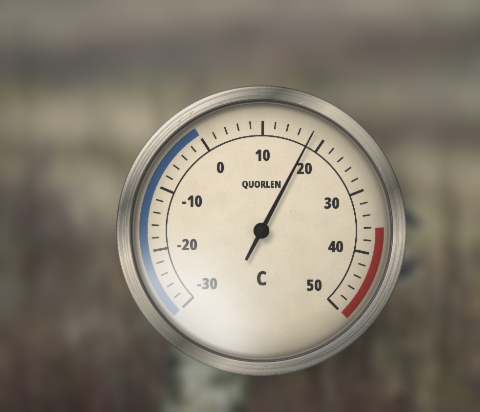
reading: {"value": 18, "unit": "°C"}
